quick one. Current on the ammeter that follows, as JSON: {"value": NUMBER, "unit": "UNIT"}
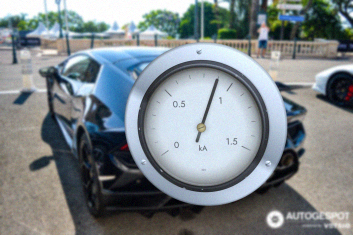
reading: {"value": 0.9, "unit": "kA"}
